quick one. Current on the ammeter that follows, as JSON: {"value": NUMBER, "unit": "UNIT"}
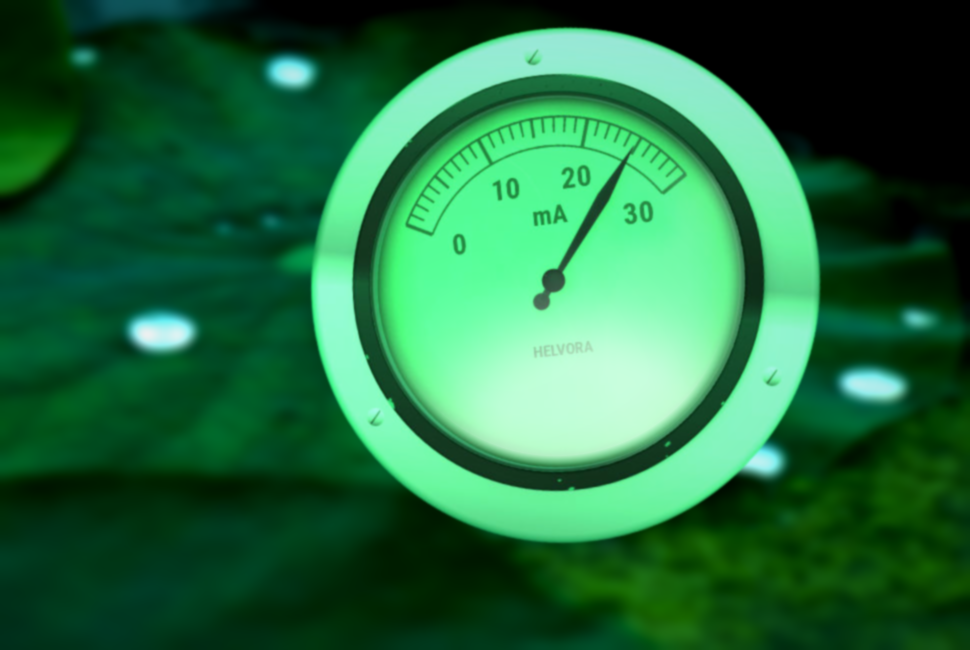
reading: {"value": 25, "unit": "mA"}
